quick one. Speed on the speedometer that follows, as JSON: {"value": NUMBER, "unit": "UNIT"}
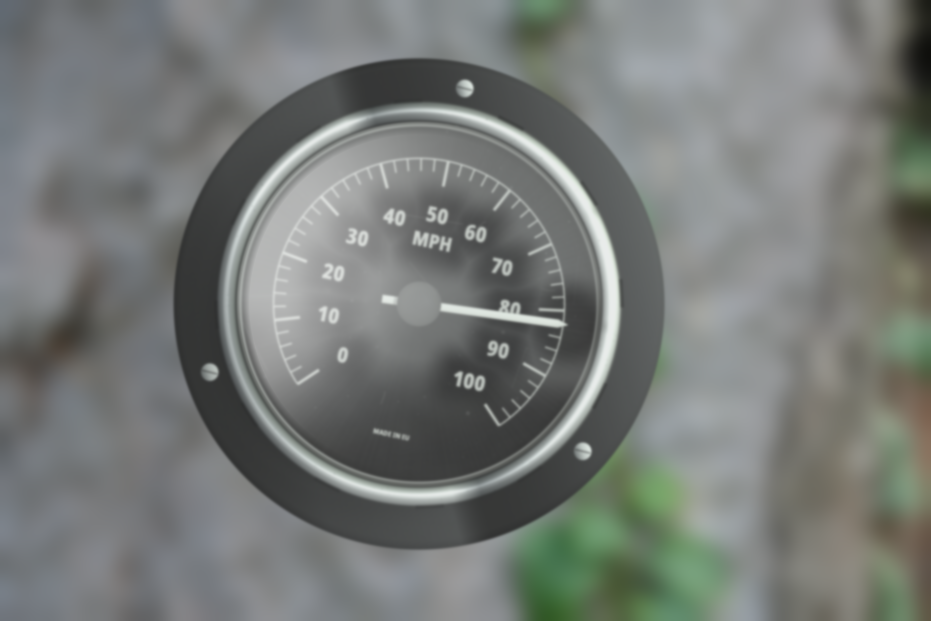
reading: {"value": 82, "unit": "mph"}
